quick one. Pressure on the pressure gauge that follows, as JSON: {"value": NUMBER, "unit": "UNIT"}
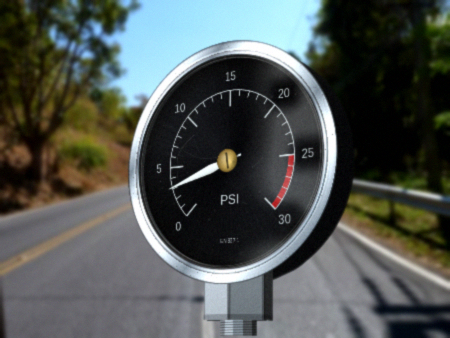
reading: {"value": 3, "unit": "psi"}
